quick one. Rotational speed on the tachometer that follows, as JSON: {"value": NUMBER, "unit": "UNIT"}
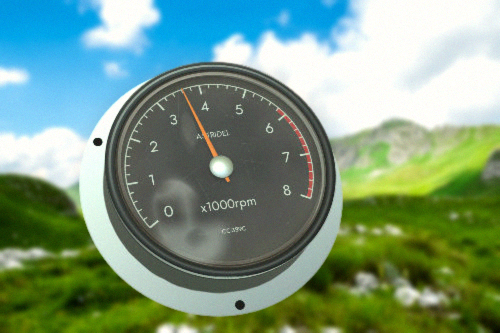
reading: {"value": 3600, "unit": "rpm"}
